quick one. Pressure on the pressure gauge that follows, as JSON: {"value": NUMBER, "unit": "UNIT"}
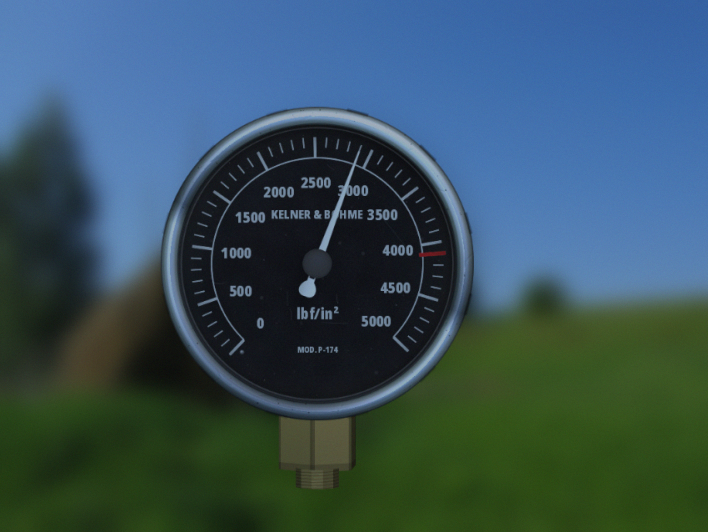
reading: {"value": 2900, "unit": "psi"}
